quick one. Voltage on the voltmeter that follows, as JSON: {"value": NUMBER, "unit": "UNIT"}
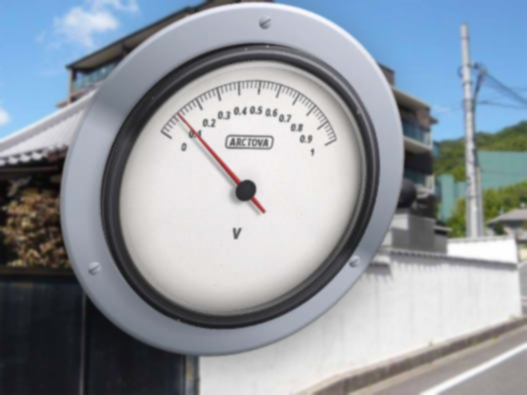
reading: {"value": 0.1, "unit": "V"}
